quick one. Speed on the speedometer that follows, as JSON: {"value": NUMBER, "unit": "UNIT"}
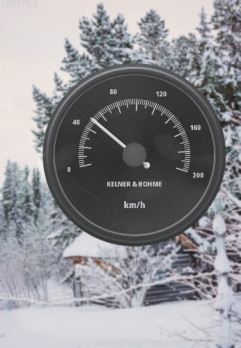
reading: {"value": 50, "unit": "km/h"}
